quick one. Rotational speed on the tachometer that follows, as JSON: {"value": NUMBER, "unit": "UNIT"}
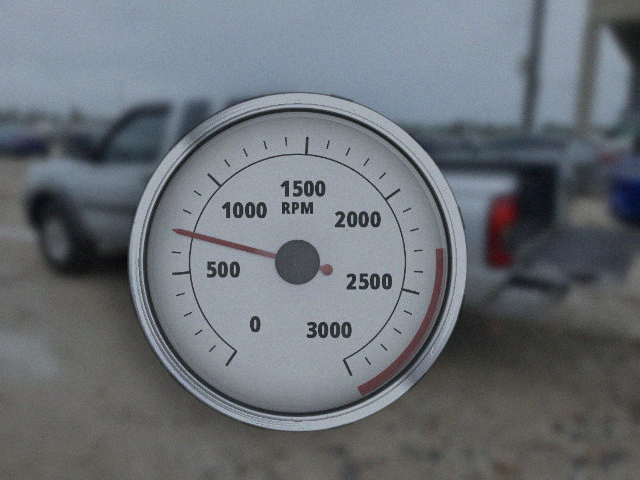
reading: {"value": 700, "unit": "rpm"}
